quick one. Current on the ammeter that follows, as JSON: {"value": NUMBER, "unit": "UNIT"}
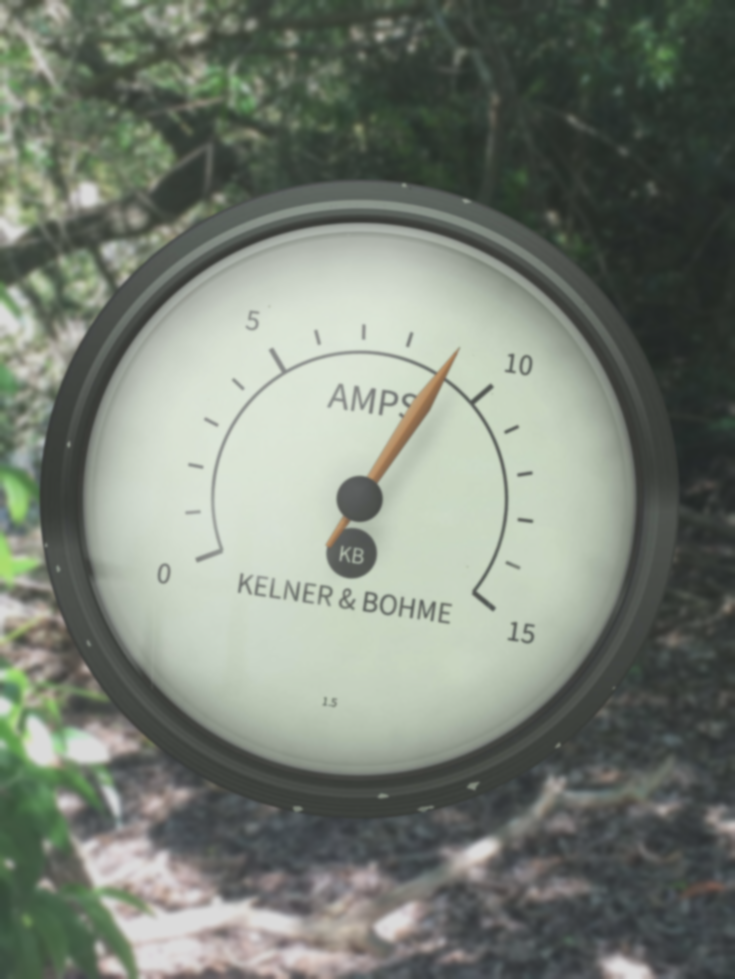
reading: {"value": 9, "unit": "A"}
